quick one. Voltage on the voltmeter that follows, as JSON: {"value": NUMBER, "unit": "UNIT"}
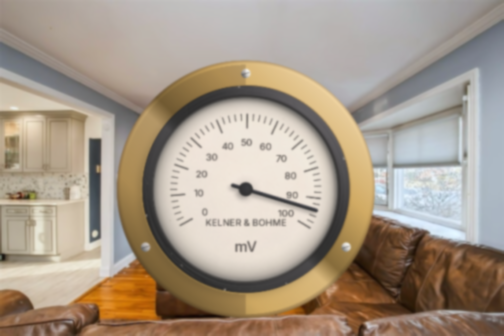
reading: {"value": 94, "unit": "mV"}
